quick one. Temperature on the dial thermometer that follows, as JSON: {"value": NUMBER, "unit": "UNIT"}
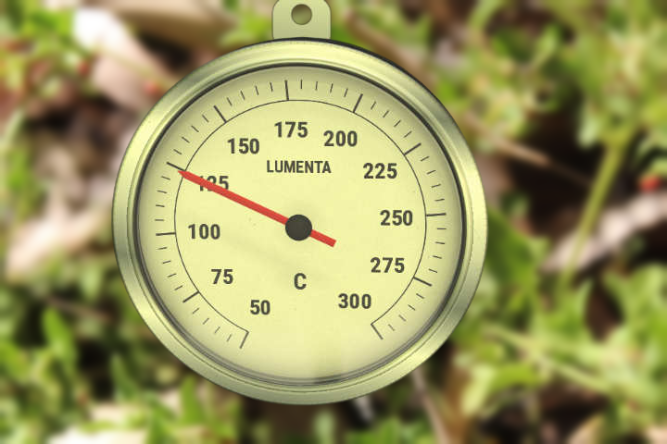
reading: {"value": 125, "unit": "°C"}
